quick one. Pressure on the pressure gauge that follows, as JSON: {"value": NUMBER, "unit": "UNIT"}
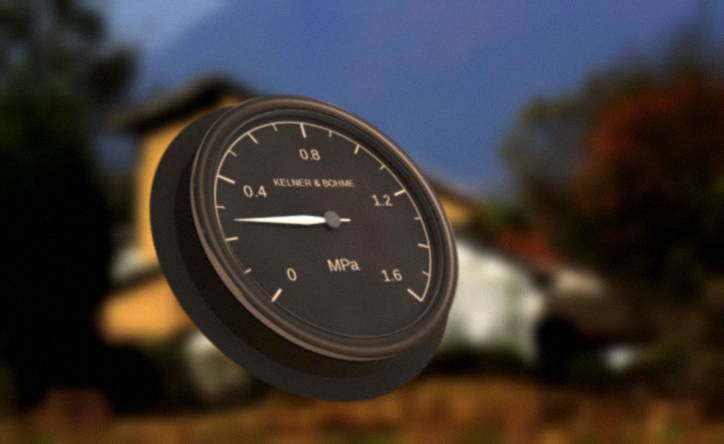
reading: {"value": 0.25, "unit": "MPa"}
